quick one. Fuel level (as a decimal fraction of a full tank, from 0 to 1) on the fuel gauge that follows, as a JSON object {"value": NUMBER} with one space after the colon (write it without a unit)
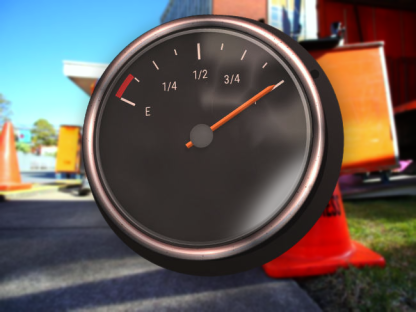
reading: {"value": 1}
